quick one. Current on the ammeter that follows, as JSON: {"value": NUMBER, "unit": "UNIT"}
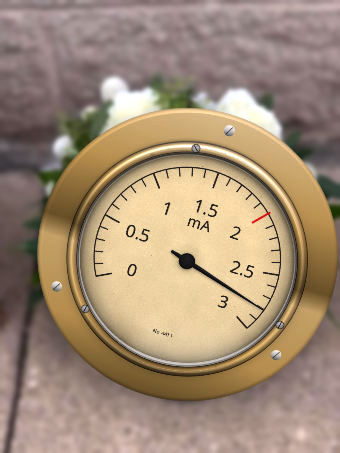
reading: {"value": 2.8, "unit": "mA"}
